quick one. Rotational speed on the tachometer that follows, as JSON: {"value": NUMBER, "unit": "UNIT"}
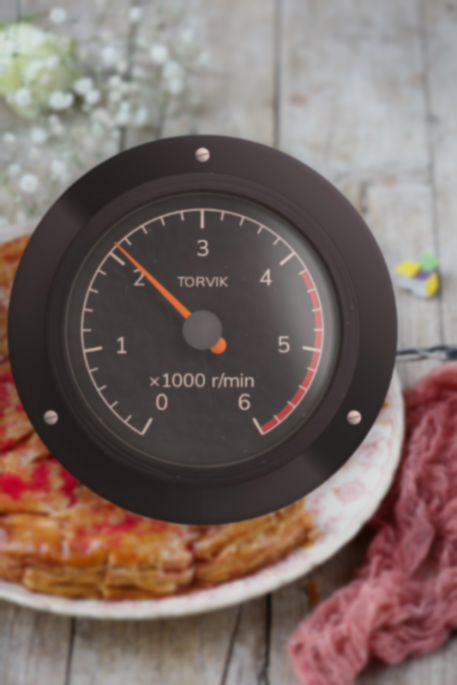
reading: {"value": 2100, "unit": "rpm"}
